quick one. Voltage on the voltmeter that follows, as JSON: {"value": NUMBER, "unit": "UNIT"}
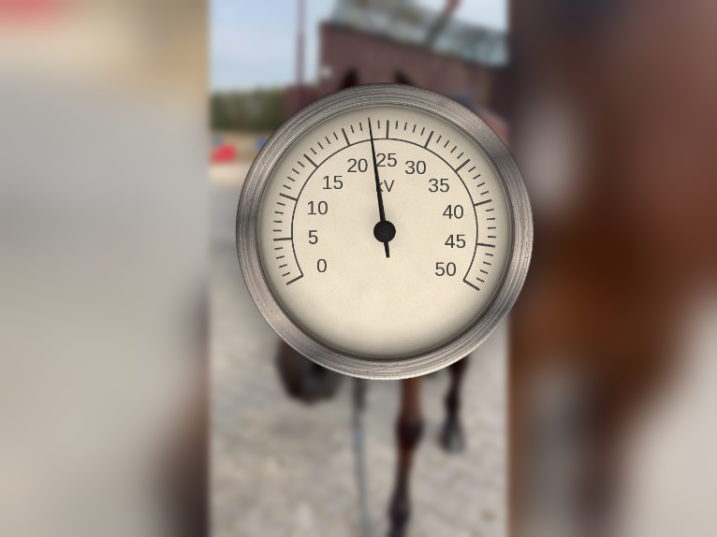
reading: {"value": 23, "unit": "kV"}
